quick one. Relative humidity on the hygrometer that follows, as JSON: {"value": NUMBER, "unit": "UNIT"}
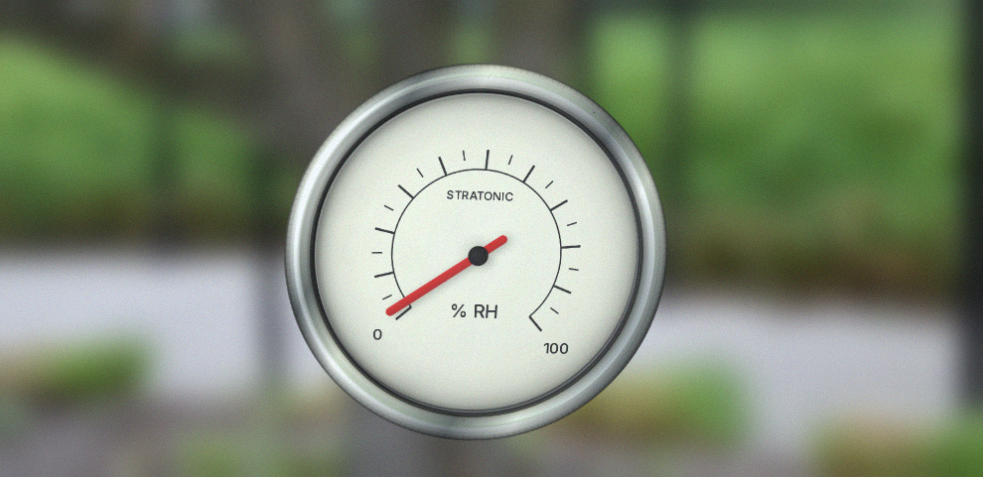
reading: {"value": 2.5, "unit": "%"}
